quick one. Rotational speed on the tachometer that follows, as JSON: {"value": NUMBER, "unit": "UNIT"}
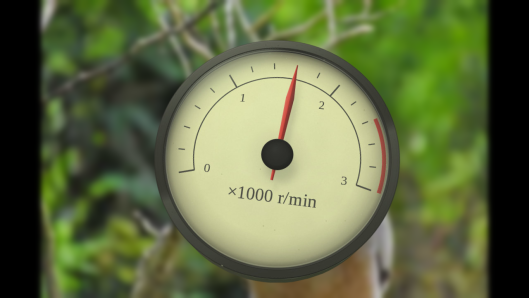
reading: {"value": 1600, "unit": "rpm"}
